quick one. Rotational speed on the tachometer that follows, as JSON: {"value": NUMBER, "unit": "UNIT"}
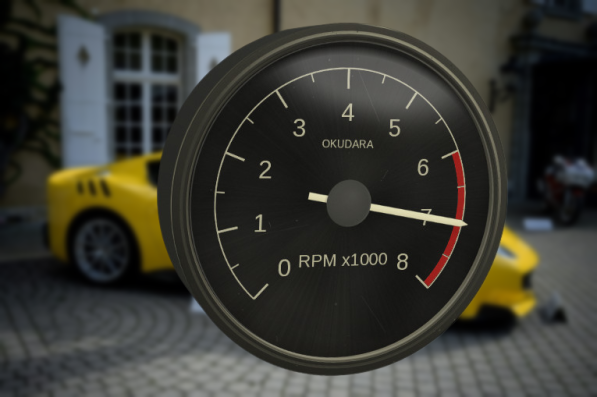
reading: {"value": 7000, "unit": "rpm"}
